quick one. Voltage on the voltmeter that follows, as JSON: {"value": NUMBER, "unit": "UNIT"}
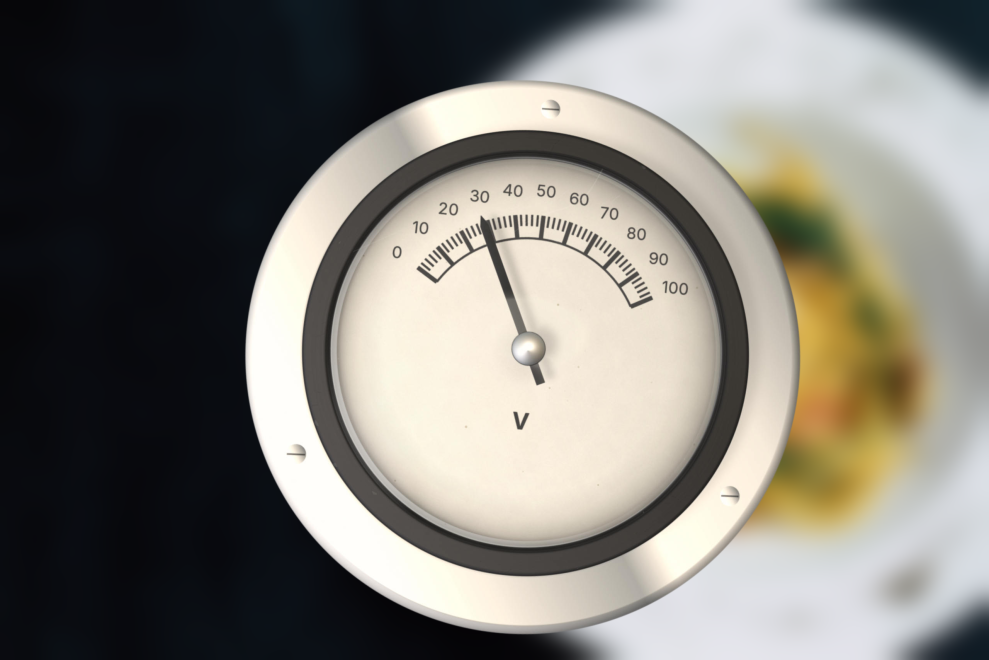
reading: {"value": 28, "unit": "V"}
